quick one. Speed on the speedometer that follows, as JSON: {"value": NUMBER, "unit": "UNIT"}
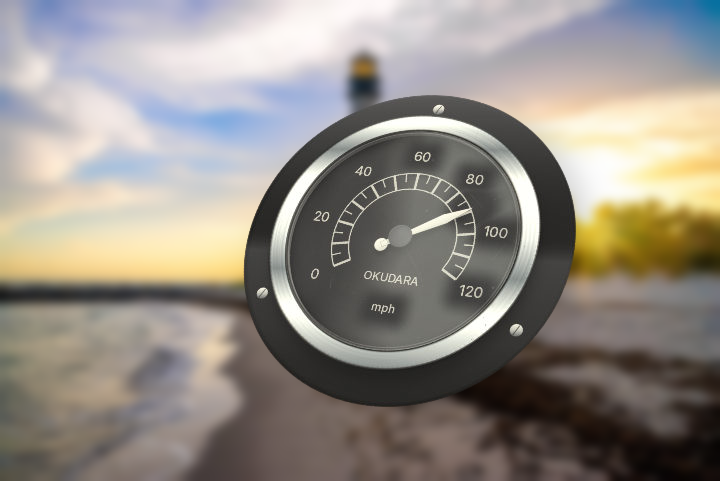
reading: {"value": 90, "unit": "mph"}
